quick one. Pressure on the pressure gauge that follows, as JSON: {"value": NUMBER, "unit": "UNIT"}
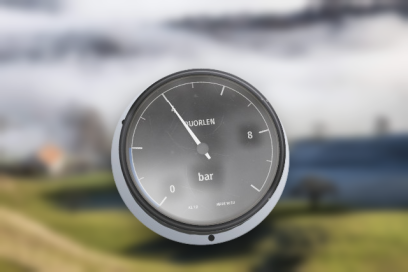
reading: {"value": 4, "unit": "bar"}
